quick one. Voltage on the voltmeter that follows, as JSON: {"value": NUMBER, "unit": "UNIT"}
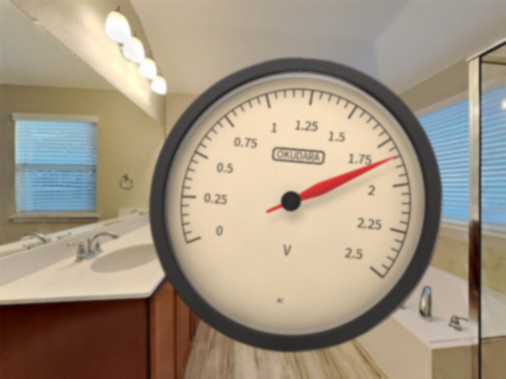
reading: {"value": 1.85, "unit": "V"}
